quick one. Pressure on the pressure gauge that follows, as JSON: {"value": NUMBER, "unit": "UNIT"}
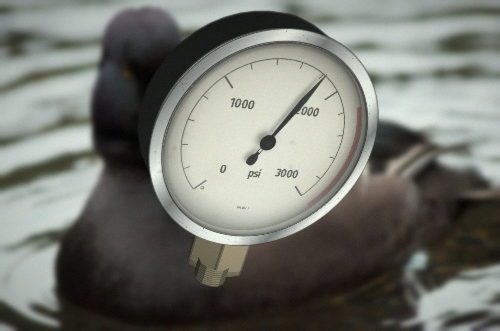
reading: {"value": 1800, "unit": "psi"}
